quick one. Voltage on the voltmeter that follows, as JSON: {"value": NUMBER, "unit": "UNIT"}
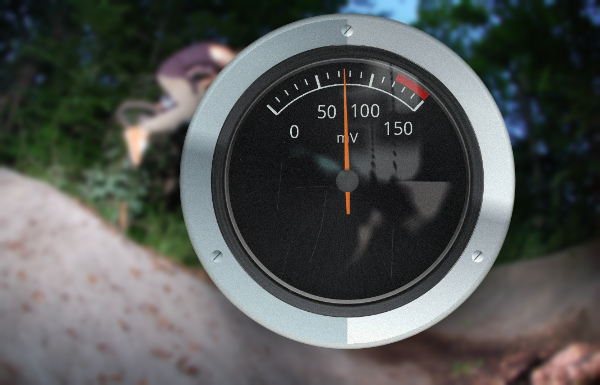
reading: {"value": 75, "unit": "mV"}
